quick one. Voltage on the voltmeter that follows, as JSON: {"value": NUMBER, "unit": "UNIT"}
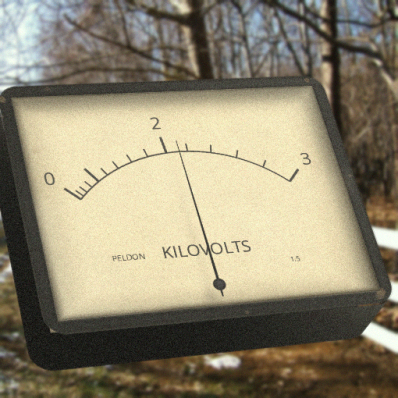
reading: {"value": 2.1, "unit": "kV"}
